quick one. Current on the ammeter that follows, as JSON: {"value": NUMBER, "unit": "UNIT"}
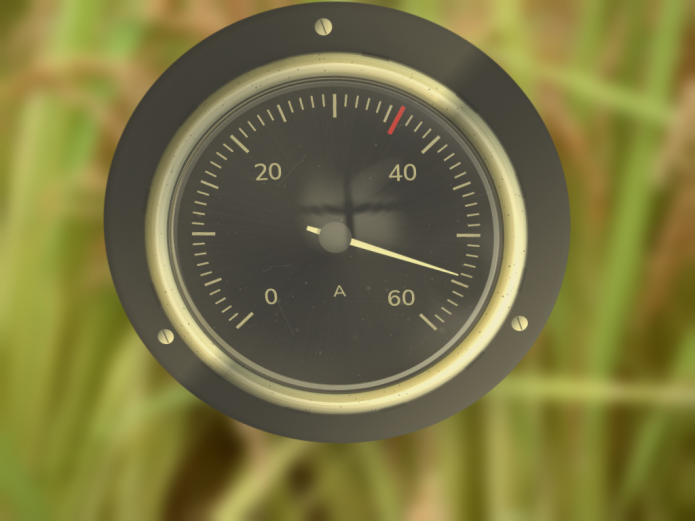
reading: {"value": 54, "unit": "A"}
